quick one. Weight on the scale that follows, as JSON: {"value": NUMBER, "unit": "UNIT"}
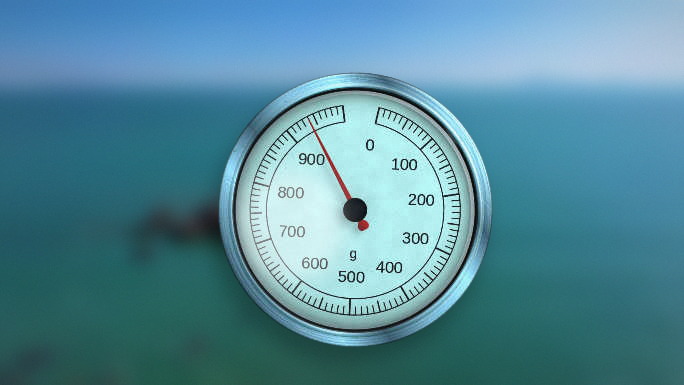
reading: {"value": 940, "unit": "g"}
